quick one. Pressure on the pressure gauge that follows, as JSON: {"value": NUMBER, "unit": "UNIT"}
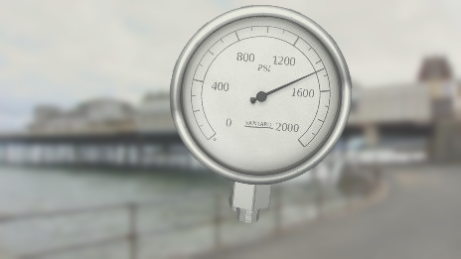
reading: {"value": 1450, "unit": "psi"}
